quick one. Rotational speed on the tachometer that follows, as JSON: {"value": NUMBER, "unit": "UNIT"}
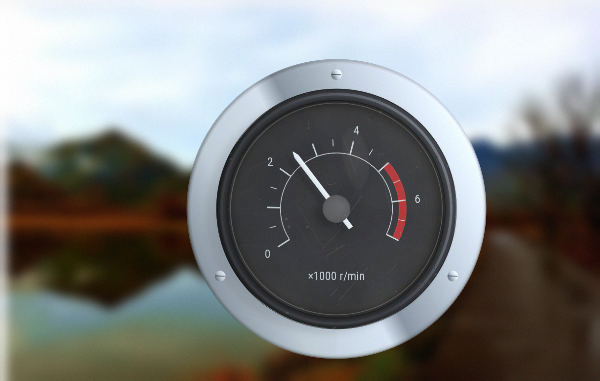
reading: {"value": 2500, "unit": "rpm"}
